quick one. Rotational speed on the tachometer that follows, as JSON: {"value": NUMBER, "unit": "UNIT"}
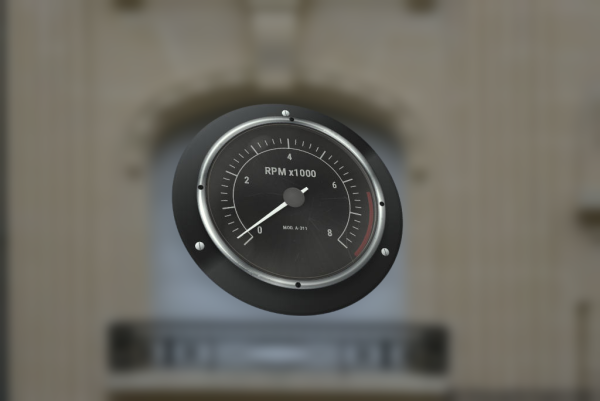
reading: {"value": 200, "unit": "rpm"}
